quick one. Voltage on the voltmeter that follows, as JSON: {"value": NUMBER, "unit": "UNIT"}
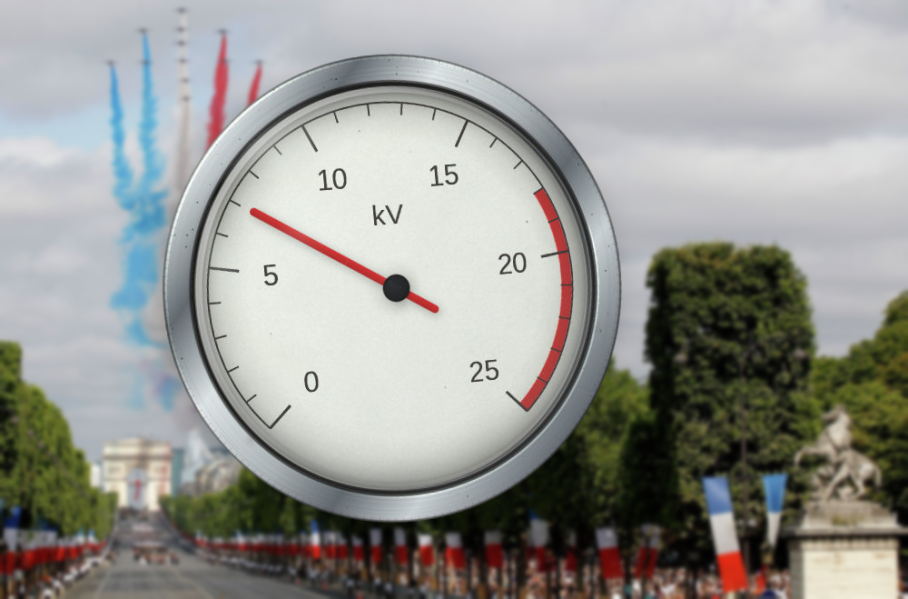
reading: {"value": 7, "unit": "kV"}
